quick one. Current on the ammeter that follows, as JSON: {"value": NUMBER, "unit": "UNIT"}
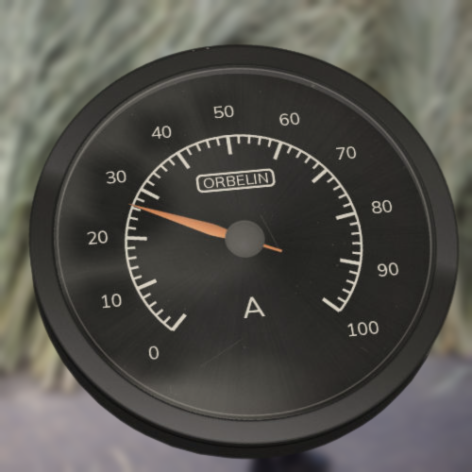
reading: {"value": 26, "unit": "A"}
